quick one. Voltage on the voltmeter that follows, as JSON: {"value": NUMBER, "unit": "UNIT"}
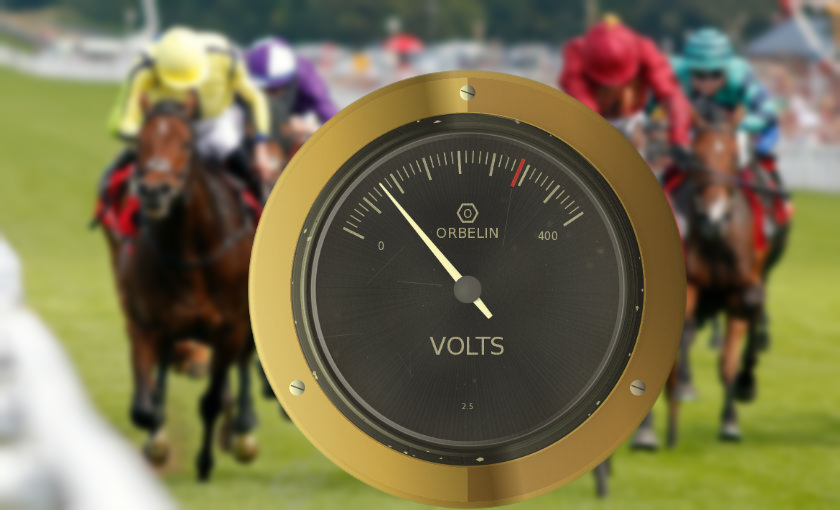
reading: {"value": 80, "unit": "V"}
